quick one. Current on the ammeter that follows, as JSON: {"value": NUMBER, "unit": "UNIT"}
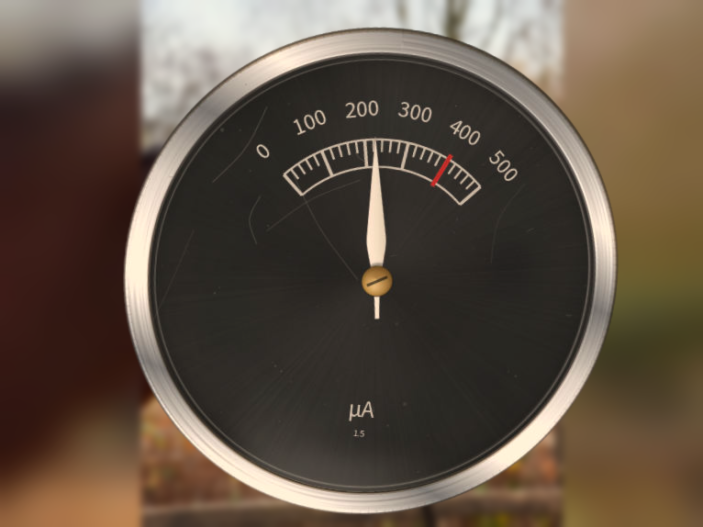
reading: {"value": 220, "unit": "µA"}
